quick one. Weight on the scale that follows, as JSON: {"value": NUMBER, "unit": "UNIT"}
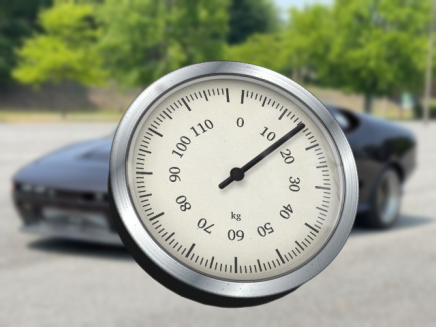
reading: {"value": 15, "unit": "kg"}
